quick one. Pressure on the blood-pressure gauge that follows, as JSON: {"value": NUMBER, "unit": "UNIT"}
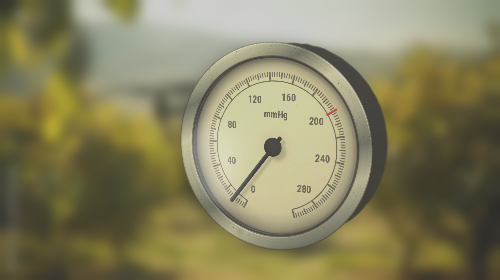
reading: {"value": 10, "unit": "mmHg"}
